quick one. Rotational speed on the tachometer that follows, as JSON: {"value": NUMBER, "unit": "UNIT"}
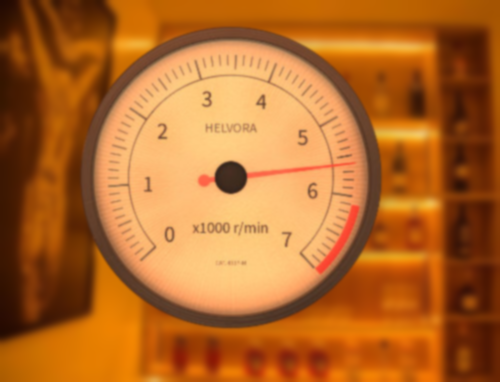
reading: {"value": 5600, "unit": "rpm"}
